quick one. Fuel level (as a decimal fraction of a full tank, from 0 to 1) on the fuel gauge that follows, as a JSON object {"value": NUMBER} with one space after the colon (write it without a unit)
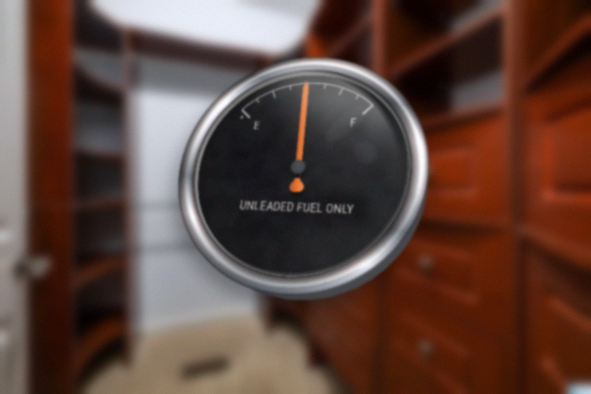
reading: {"value": 0.5}
